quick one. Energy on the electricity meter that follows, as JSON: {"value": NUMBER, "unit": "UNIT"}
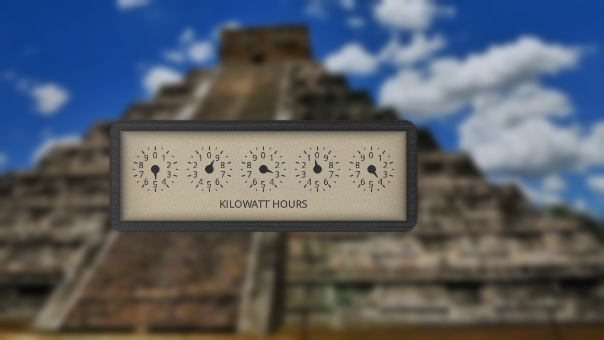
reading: {"value": 49304, "unit": "kWh"}
